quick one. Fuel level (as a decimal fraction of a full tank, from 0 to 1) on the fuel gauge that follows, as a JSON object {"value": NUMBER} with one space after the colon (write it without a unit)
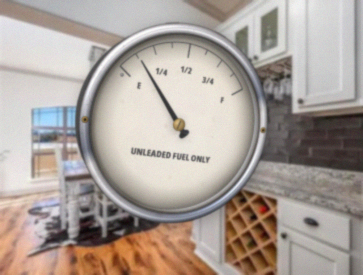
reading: {"value": 0.125}
